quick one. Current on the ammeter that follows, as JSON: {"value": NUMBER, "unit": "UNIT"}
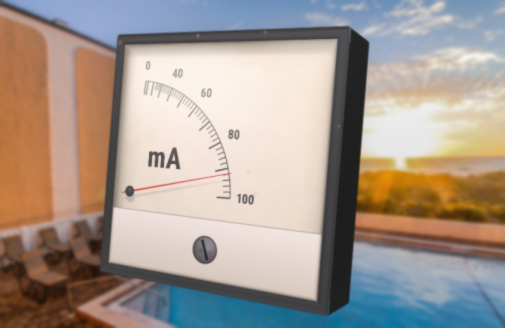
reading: {"value": 92, "unit": "mA"}
